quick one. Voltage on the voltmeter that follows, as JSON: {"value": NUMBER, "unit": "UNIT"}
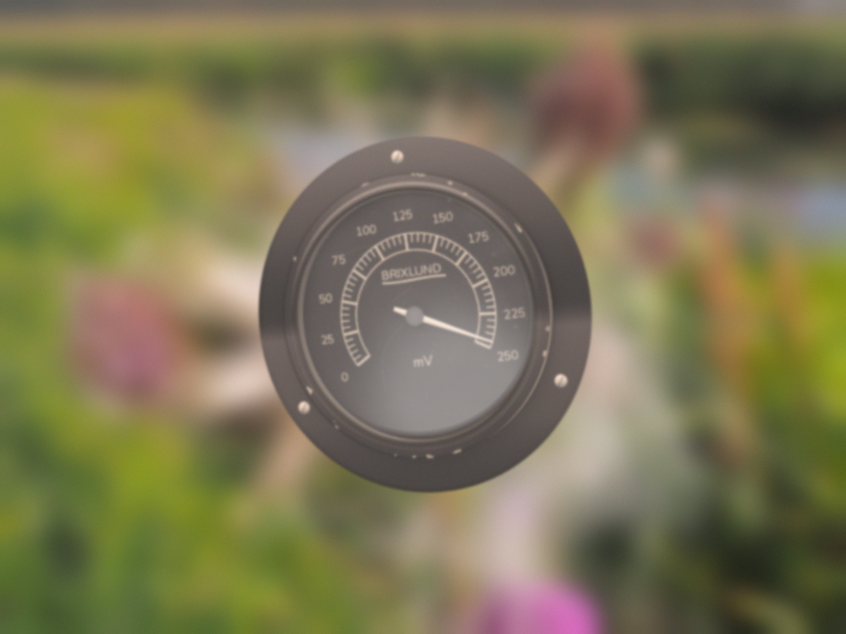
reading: {"value": 245, "unit": "mV"}
